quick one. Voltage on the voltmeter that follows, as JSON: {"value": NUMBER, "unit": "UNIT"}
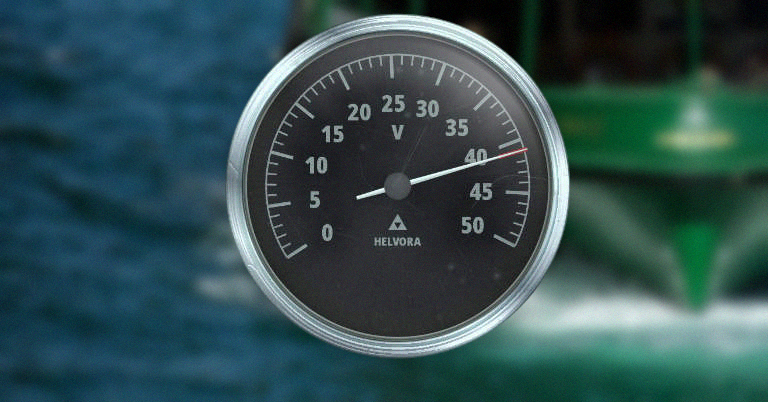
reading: {"value": 41, "unit": "V"}
